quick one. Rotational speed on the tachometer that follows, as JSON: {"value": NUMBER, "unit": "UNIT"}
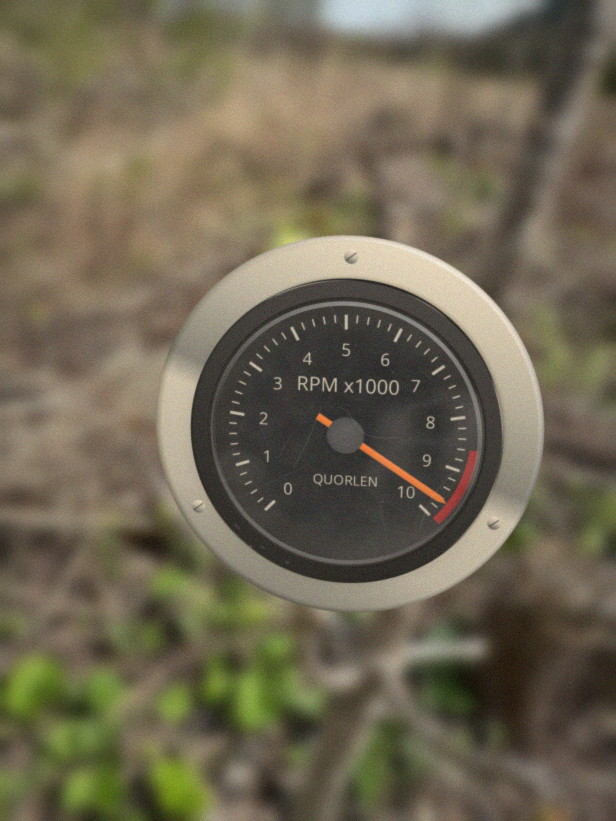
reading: {"value": 9600, "unit": "rpm"}
